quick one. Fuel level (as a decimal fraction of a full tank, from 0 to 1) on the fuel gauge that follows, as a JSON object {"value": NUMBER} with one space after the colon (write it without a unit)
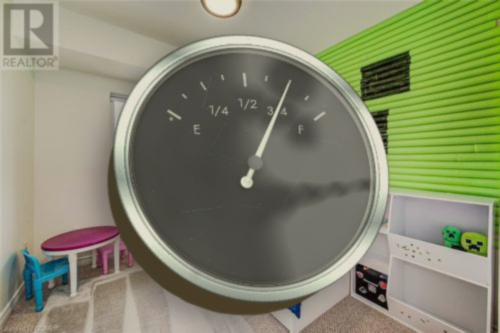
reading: {"value": 0.75}
